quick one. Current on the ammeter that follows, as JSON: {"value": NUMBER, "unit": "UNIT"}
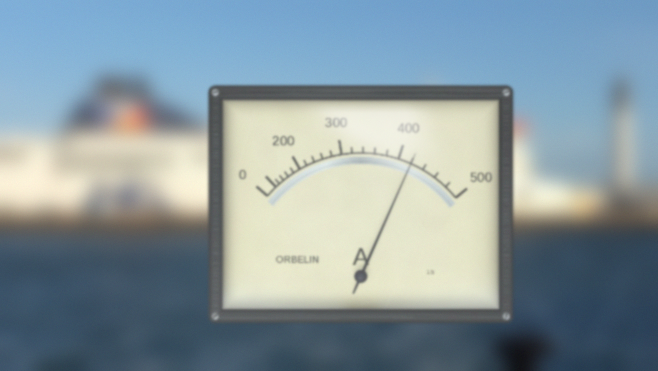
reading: {"value": 420, "unit": "A"}
